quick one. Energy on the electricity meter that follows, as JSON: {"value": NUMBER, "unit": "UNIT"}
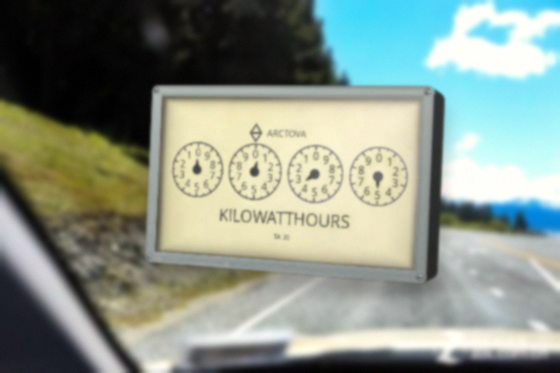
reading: {"value": 35, "unit": "kWh"}
